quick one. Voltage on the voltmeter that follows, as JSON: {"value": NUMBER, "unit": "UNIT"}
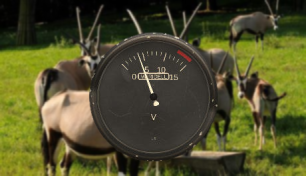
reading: {"value": 4, "unit": "V"}
